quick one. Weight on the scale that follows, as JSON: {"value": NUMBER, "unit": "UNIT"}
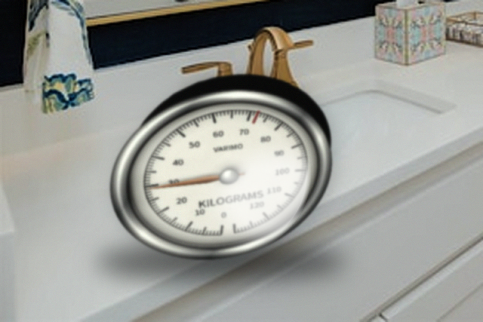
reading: {"value": 30, "unit": "kg"}
